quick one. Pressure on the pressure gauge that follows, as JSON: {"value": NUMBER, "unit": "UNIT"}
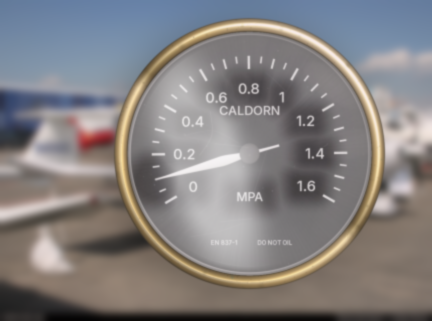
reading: {"value": 0.1, "unit": "MPa"}
